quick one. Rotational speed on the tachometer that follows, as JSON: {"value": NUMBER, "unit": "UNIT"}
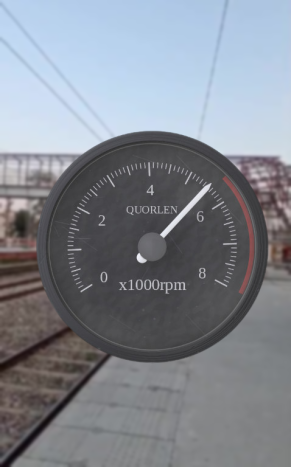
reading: {"value": 5500, "unit": "rpm"}
